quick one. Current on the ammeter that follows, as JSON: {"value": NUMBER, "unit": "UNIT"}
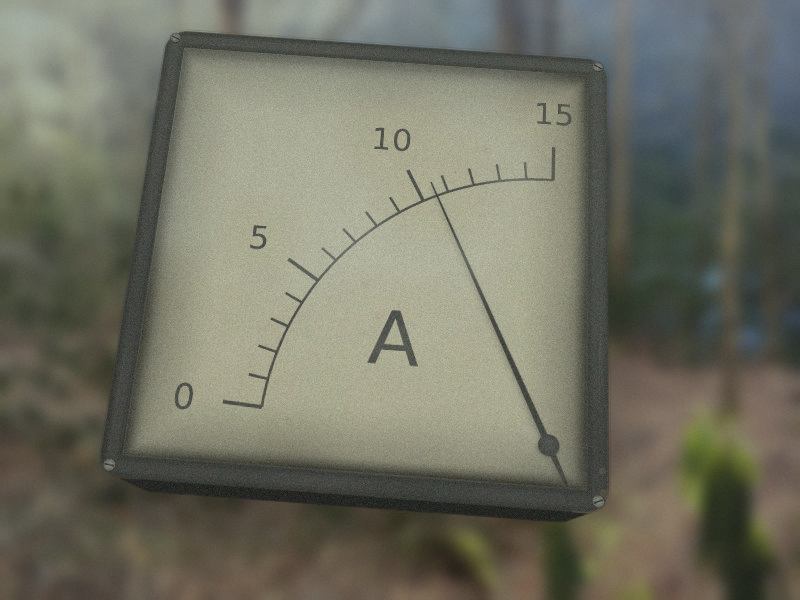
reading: {"value": 10.5, "unit": "A"}
